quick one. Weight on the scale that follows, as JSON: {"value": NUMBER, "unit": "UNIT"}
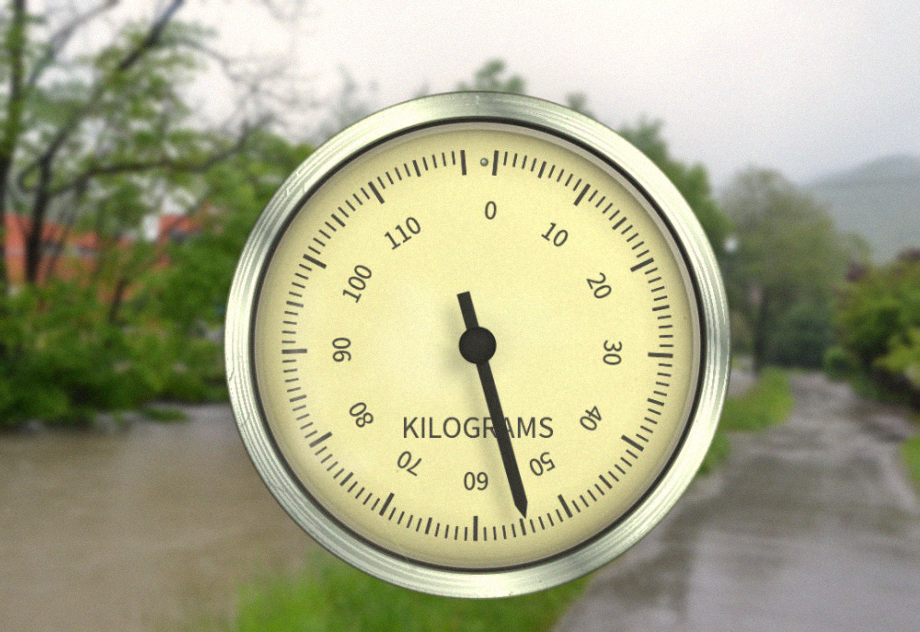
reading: {"value": 54.5, "unit": "kg"}
